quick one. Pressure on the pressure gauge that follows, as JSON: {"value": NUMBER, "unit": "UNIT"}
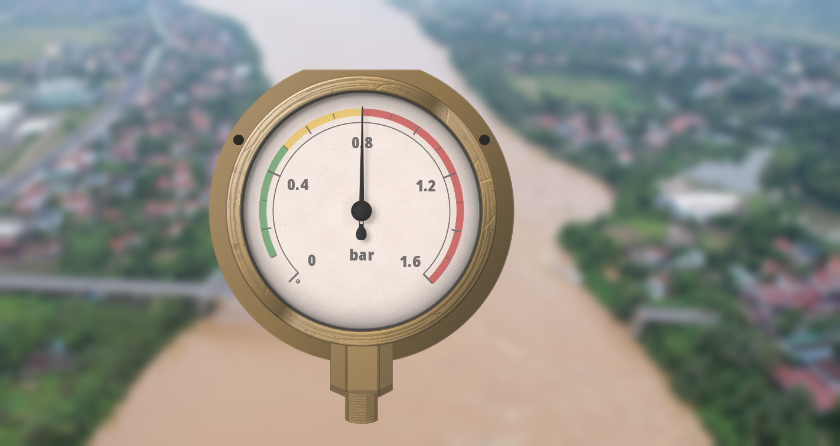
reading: {"value": 0.8, "unit": "bar"}
